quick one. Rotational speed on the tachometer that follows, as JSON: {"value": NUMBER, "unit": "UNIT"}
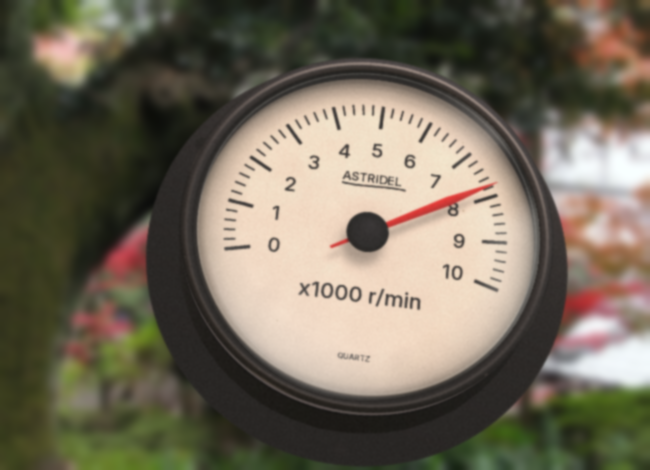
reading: {"value": 7800, "unit": "rpm"}
